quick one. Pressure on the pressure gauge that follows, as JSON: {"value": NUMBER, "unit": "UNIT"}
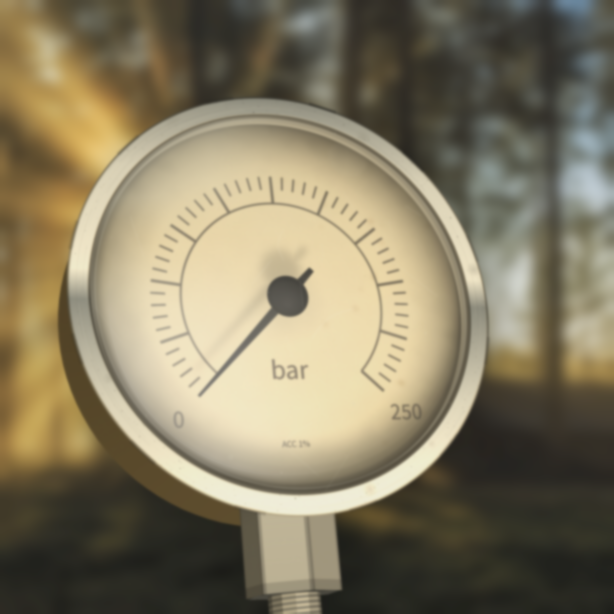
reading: {"value": 0, "unit": "bar"}
